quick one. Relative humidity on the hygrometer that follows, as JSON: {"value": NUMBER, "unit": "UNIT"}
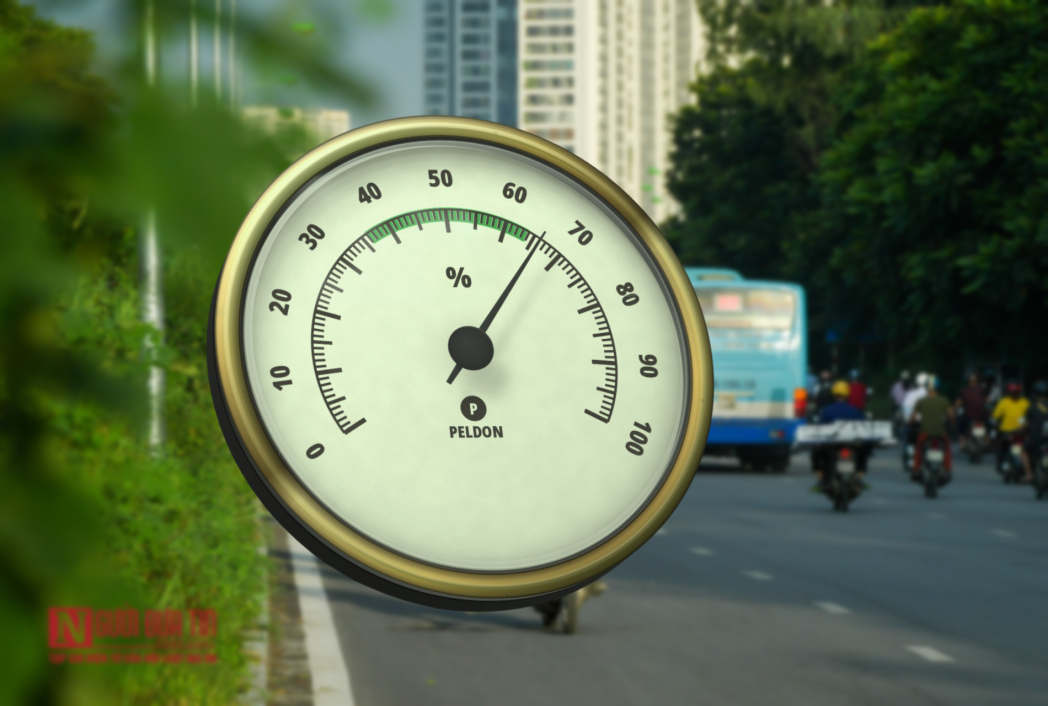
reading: {"value": 66, "unit": "%"}
